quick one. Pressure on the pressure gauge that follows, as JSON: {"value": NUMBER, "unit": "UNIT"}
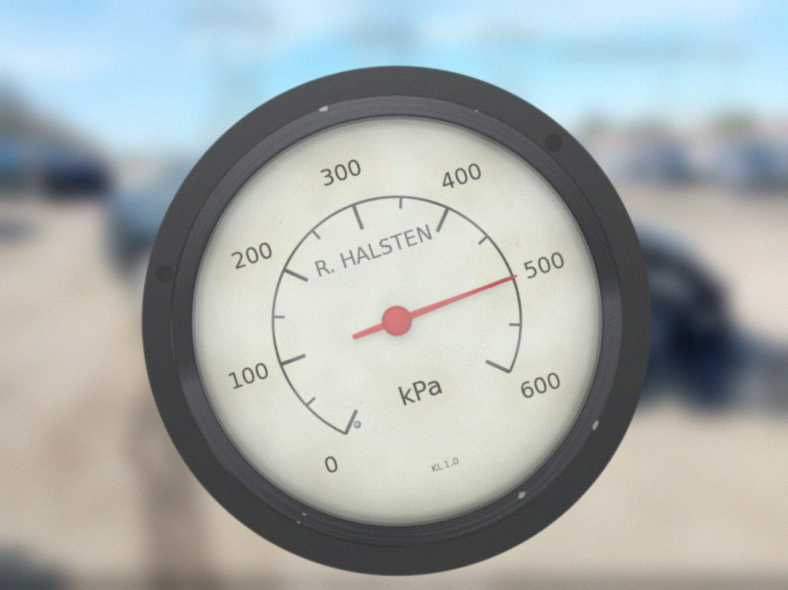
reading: {"value": 500, "unit": "kPa"}
